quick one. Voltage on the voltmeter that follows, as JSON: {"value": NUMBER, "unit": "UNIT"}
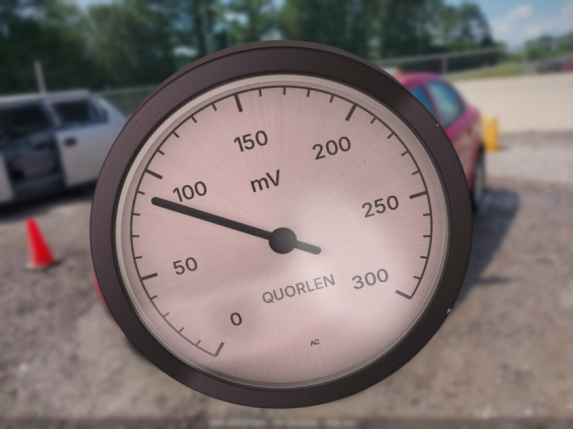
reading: {"value": 90, "unit": "mV"}
